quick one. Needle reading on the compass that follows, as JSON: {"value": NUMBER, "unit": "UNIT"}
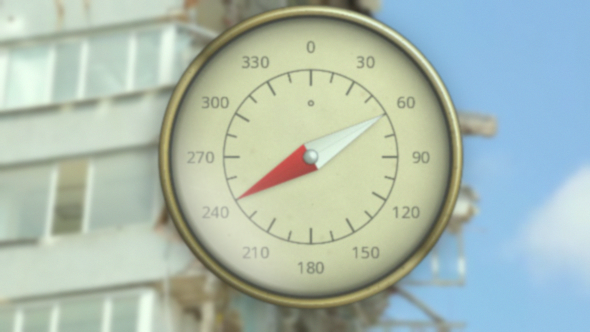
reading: {"value": 240, "unit": "°"}
